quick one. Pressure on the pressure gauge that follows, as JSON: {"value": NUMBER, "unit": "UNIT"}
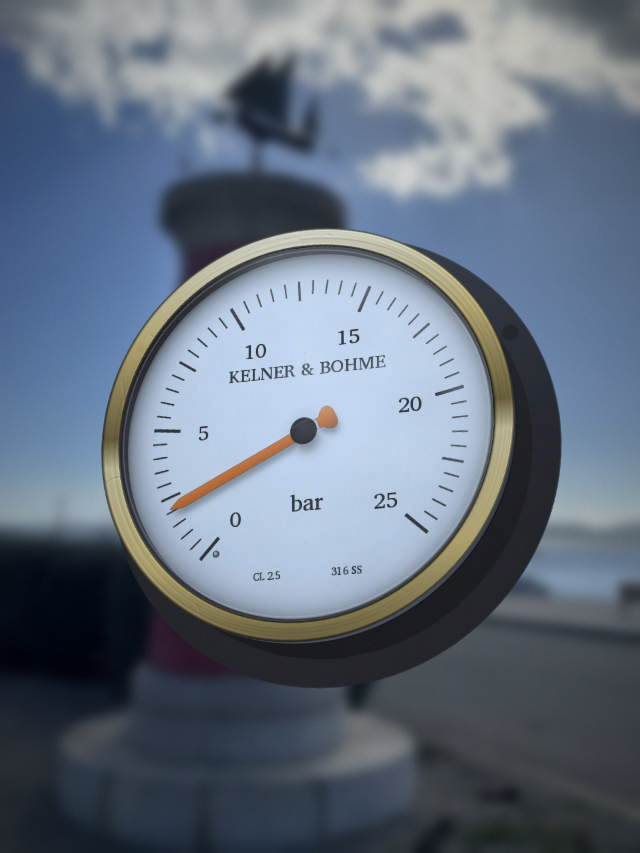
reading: {"value": 2, "unit": "bar"}
